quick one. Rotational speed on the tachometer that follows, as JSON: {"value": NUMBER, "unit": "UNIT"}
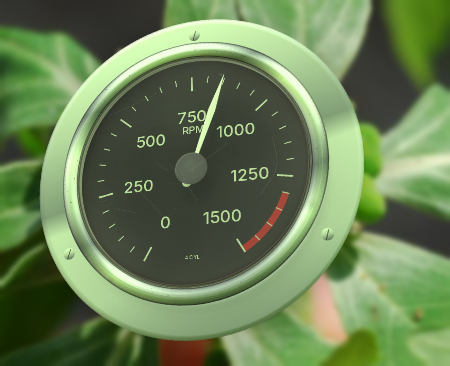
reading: {"value": 850, "unit": "rpm"}
